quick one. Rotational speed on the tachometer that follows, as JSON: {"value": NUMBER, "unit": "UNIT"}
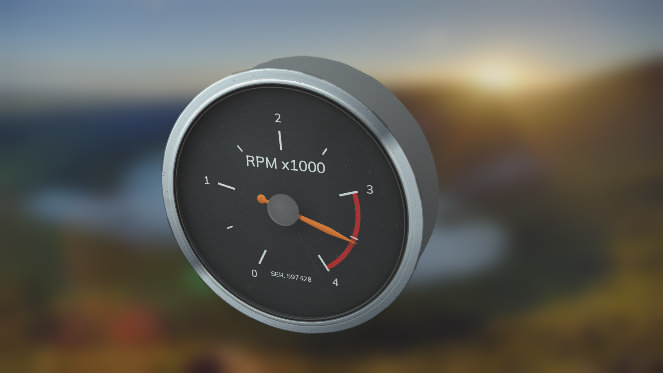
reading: {"value": 3500, "unit": "rpm"}
